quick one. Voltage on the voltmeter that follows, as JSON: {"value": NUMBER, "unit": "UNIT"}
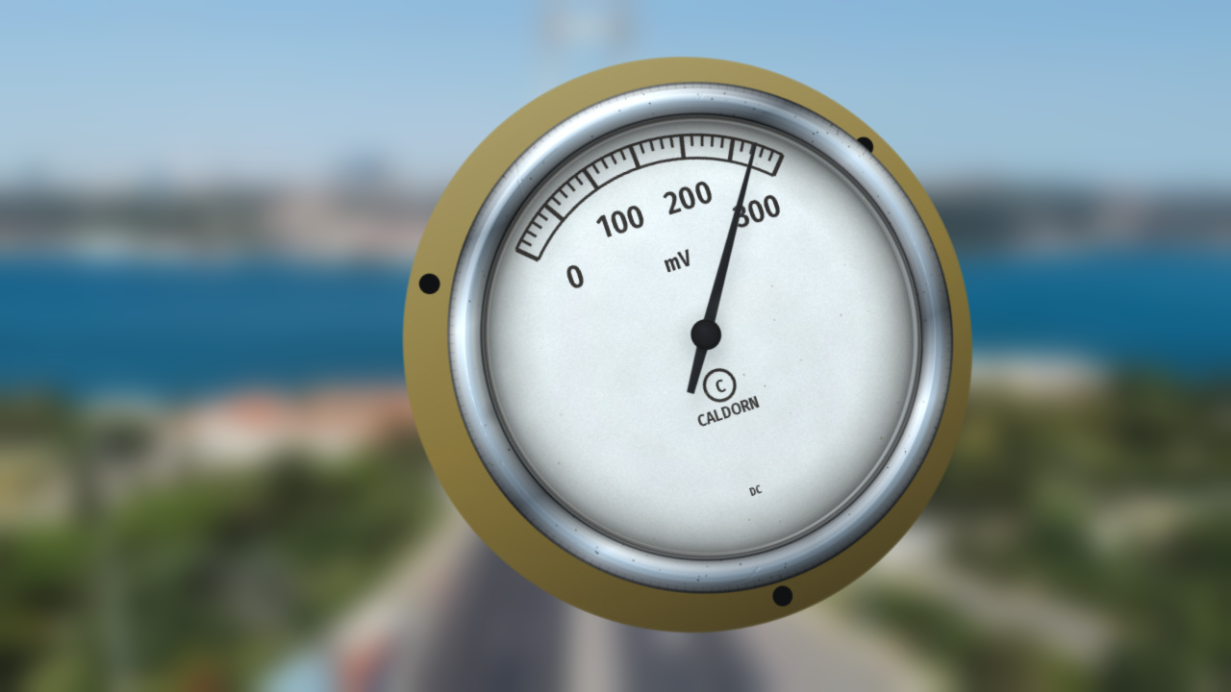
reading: {"value": 270, "unit": "mV"}
